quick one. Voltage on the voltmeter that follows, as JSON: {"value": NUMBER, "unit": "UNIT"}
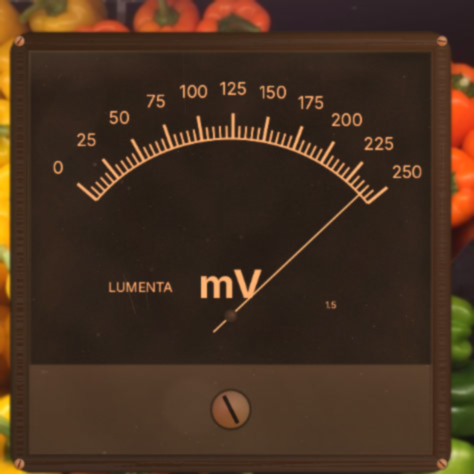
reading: {"value": 240, "unit": "mV"}
